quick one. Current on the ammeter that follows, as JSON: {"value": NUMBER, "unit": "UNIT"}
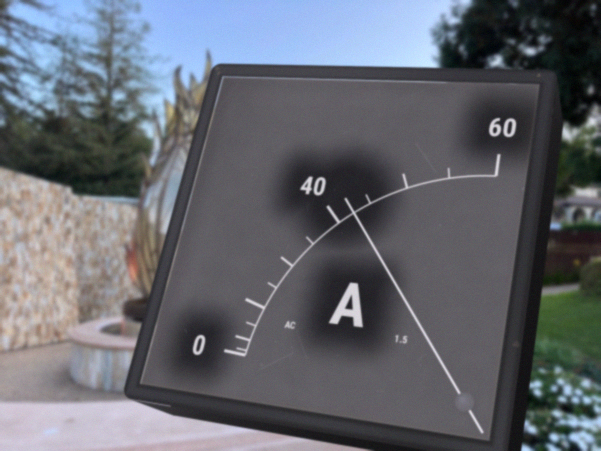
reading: {"value": 42.5, "unit": "A"}
